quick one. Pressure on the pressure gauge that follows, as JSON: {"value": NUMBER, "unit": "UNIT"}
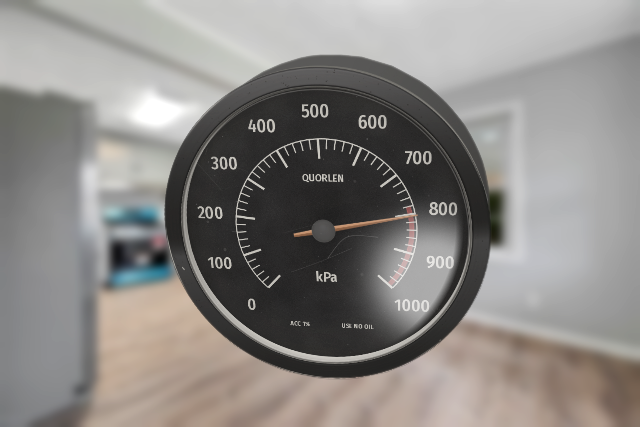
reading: {"value": 800, "unit": "kPa"}
